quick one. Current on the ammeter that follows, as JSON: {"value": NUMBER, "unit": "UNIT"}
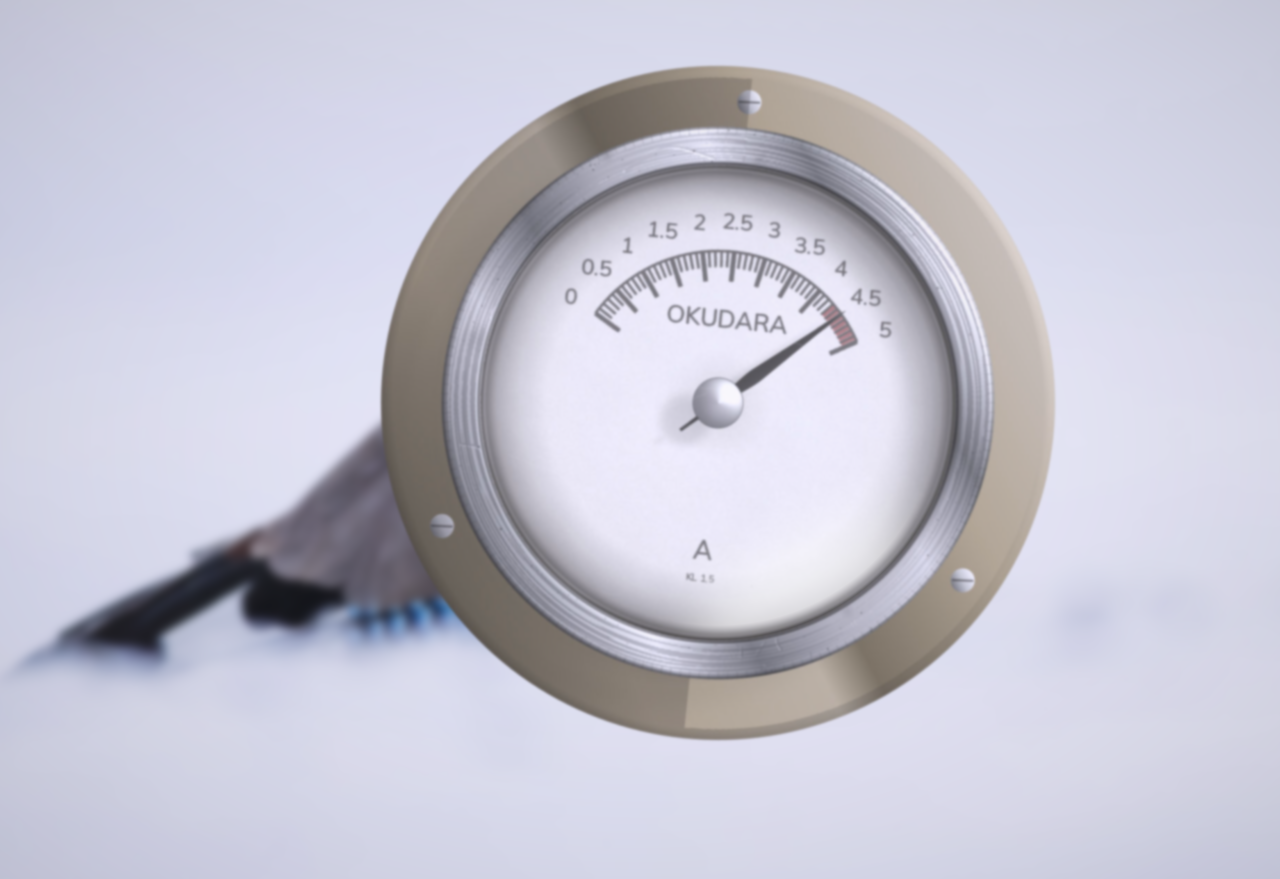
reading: {"value": 4.5, "unit": "A"}
